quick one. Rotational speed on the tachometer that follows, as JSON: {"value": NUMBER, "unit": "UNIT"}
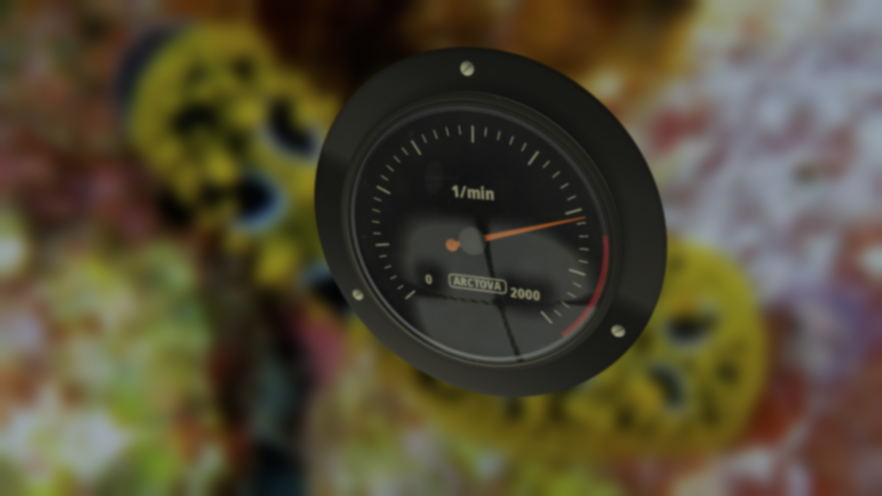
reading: {"value": 1525, "unit": "rpm"}
